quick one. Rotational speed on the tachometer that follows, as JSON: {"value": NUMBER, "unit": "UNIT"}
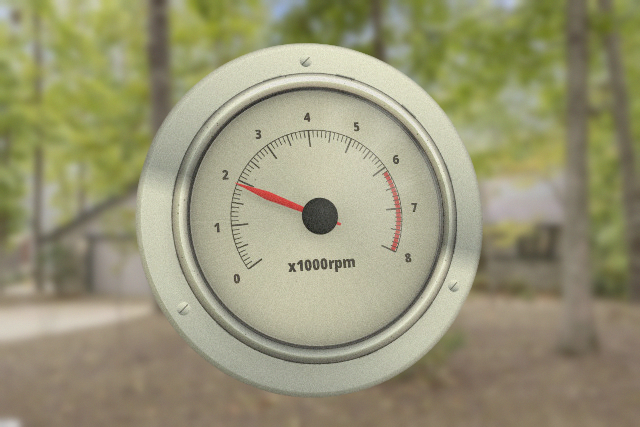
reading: {"value": 1900, "unit": "rpm"}
